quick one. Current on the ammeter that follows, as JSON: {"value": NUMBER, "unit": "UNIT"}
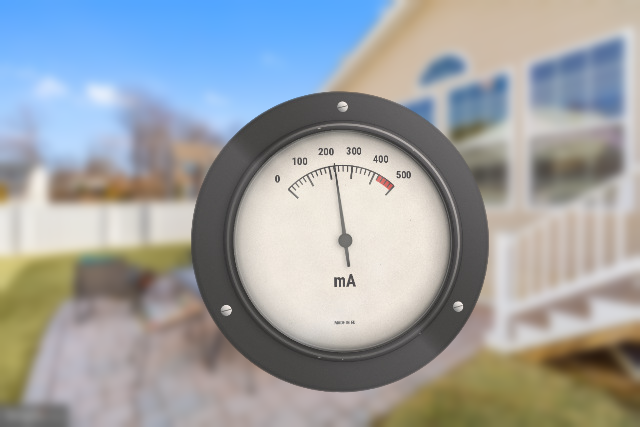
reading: {"value": 220, "unit": "mA"}
